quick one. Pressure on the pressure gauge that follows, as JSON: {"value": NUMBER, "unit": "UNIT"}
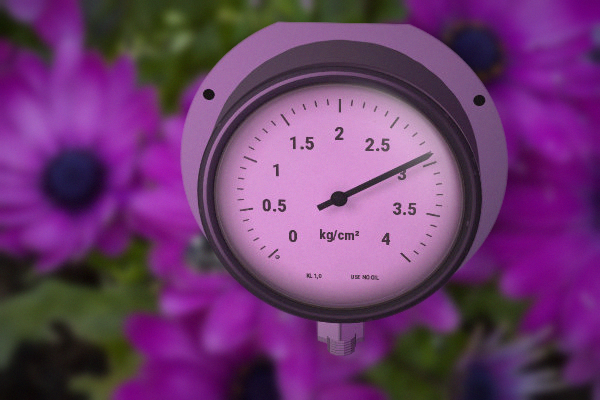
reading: {"value": 2.9, "unit": "kg/cm²"}
